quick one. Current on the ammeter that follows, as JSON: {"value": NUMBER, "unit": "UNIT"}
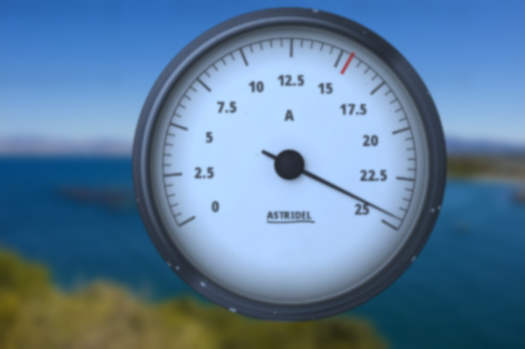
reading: {"value": 24.5, "unit": "A"}
